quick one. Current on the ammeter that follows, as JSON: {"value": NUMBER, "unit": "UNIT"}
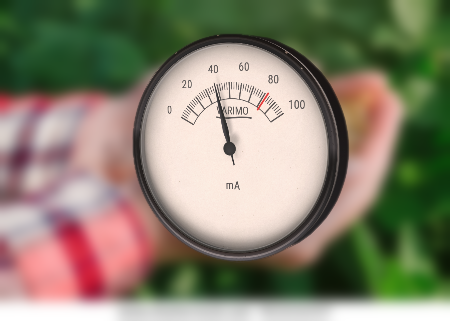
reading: {"value": 40, "unit": "mA"}
